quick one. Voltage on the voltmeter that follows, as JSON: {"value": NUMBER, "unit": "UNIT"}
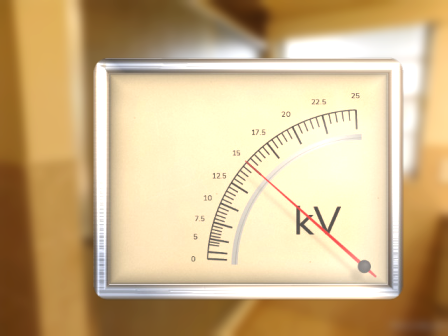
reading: {"value": 15, "unit": "kV"}
